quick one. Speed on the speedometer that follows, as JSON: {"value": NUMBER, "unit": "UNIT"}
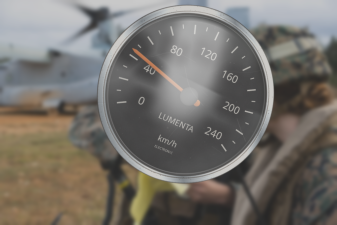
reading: {"value": 45, "unit": "km/h"}
